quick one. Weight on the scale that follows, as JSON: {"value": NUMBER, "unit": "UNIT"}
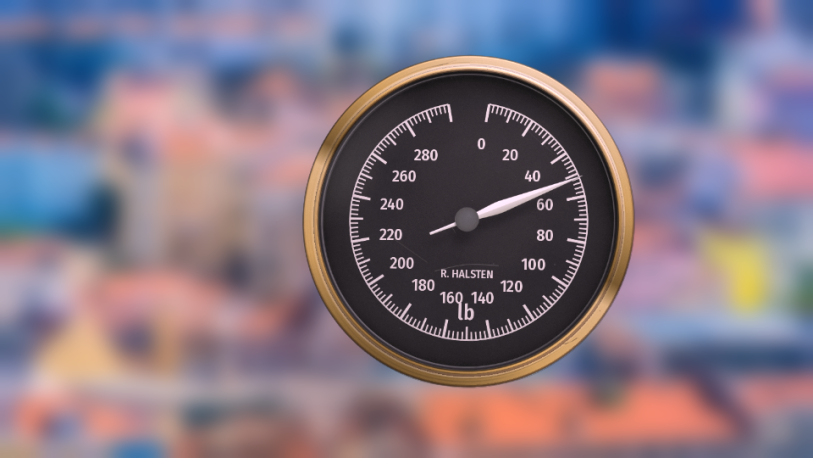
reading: {"value": 52, "unit": "lb"}
